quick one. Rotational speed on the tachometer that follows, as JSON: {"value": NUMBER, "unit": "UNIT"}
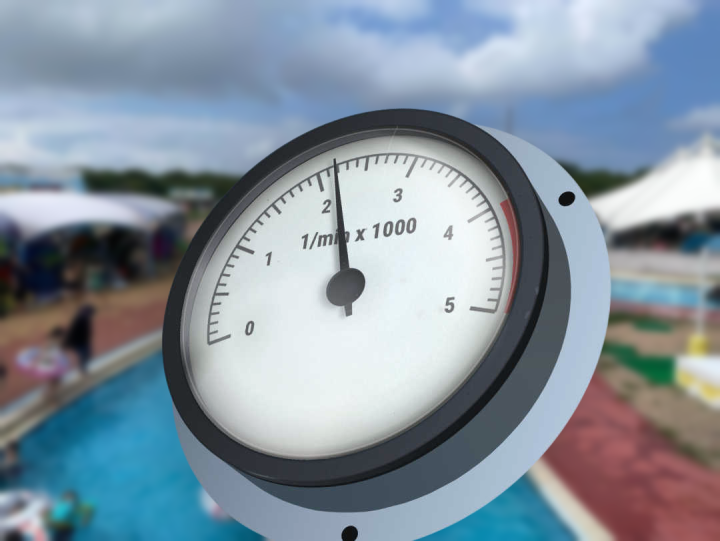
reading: {"value": 2200, "unit": "rpm"}
